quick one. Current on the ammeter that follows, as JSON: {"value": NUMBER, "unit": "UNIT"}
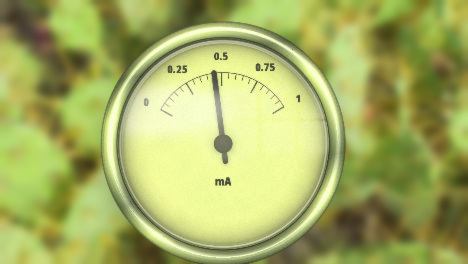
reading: {"value": 0.45, "unit": "mA"}
